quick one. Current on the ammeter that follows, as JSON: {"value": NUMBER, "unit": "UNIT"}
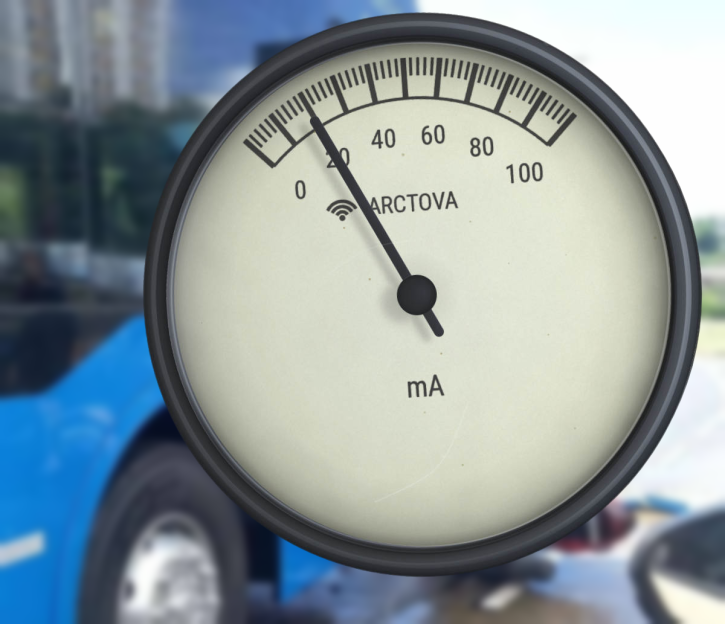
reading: {"value": 20, "unit": "mA"}
